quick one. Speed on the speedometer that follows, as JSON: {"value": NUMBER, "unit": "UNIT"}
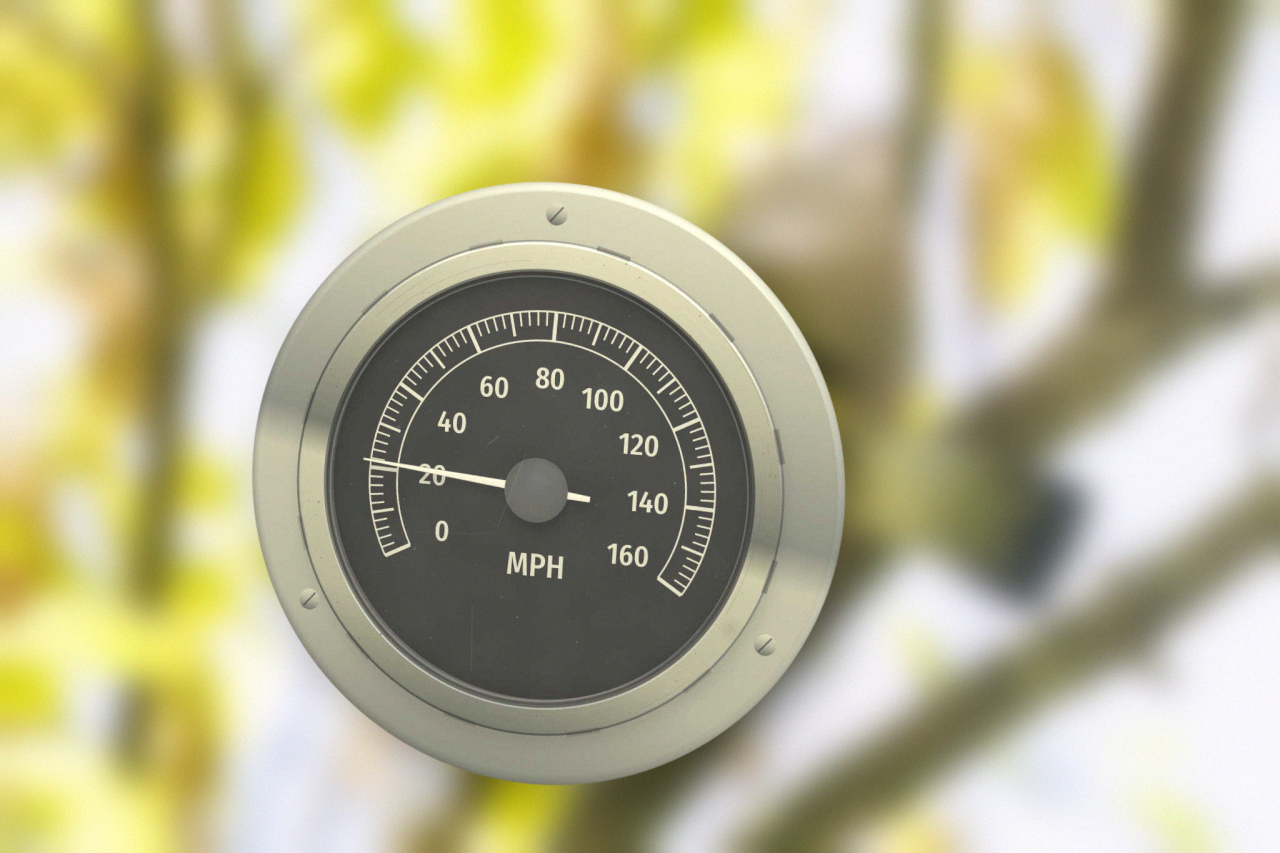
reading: {"value": 22, "unit": "mph"}
